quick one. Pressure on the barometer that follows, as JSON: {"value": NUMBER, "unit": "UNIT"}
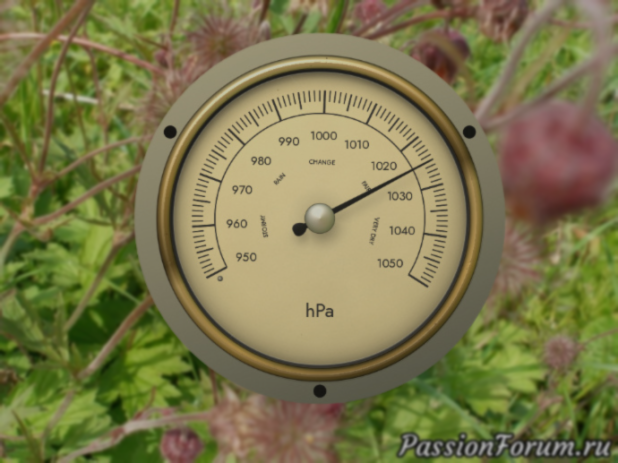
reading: {"value": 1025, "unit": "hPa"}
